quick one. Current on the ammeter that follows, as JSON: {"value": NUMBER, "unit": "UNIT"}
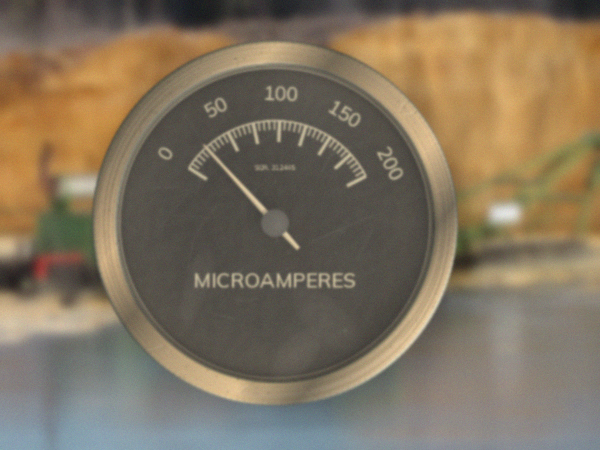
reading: {"value": 25, "unit": "µA"}
